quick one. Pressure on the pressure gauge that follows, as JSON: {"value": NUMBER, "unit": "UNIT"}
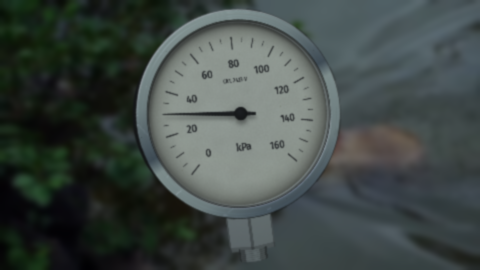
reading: {"value": 30, "unit": "kPa"}
